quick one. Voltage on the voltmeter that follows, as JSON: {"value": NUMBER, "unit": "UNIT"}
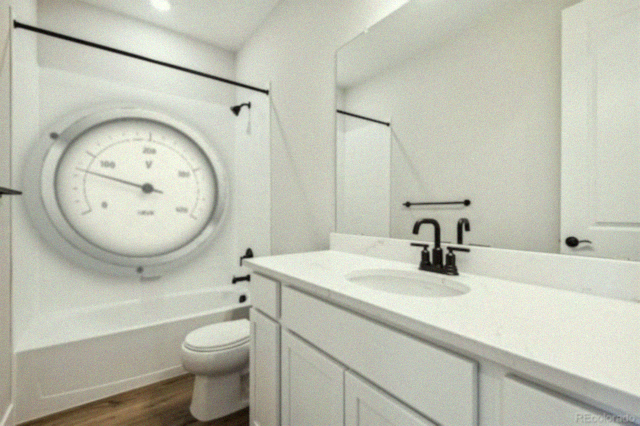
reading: {"value": 70, "unit": "V"}
